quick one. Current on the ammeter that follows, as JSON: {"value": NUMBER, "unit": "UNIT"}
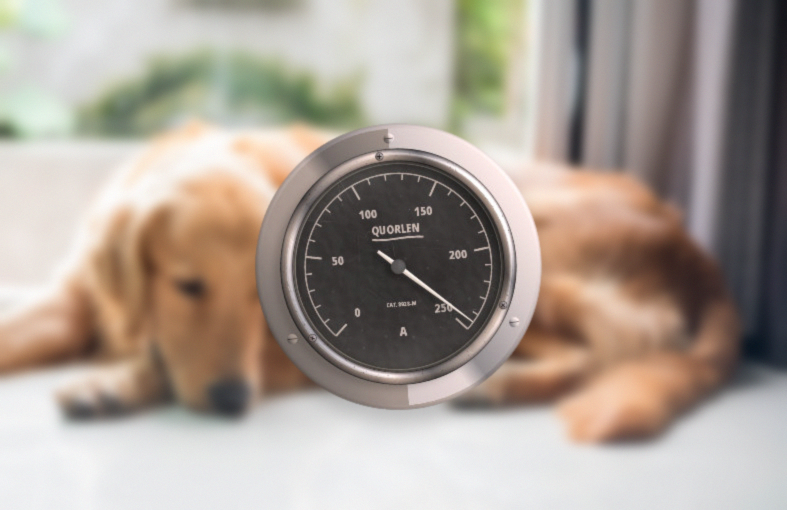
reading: {"value": 245, "unit": "A"}
